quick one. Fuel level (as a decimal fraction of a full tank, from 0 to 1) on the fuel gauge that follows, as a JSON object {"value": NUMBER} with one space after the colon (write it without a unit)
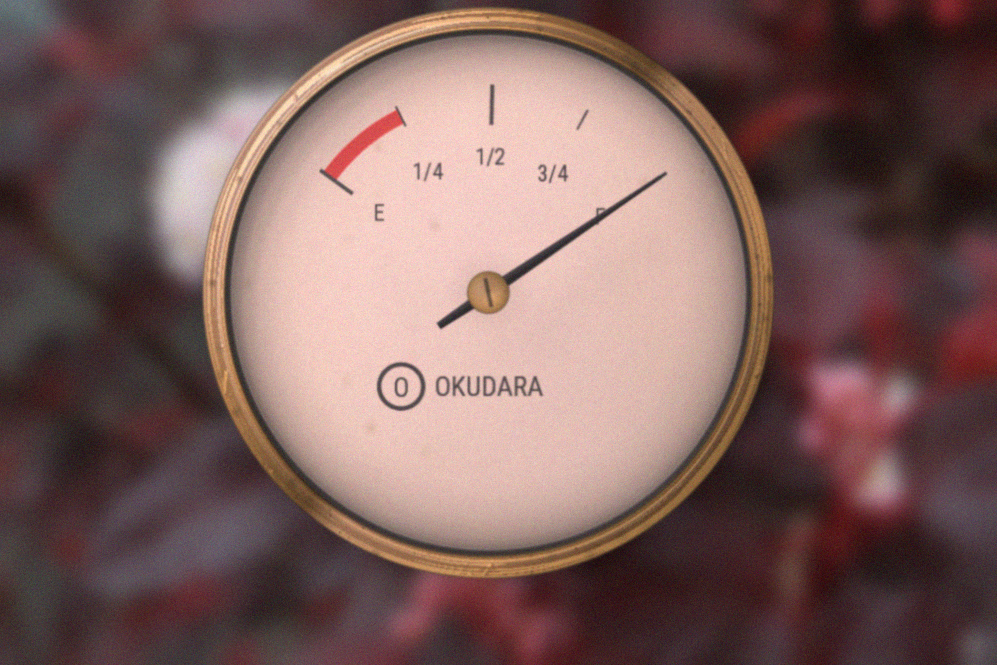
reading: {"value": 1}
